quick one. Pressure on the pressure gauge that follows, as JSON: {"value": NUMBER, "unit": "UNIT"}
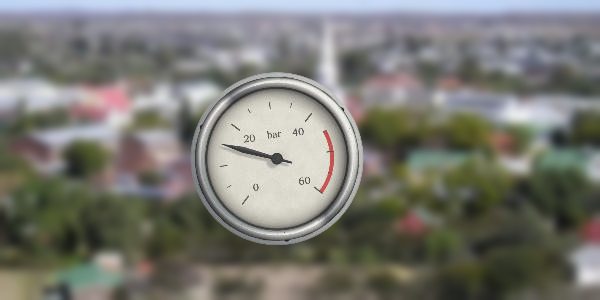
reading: {"value": 15, "unit": "bar"}
